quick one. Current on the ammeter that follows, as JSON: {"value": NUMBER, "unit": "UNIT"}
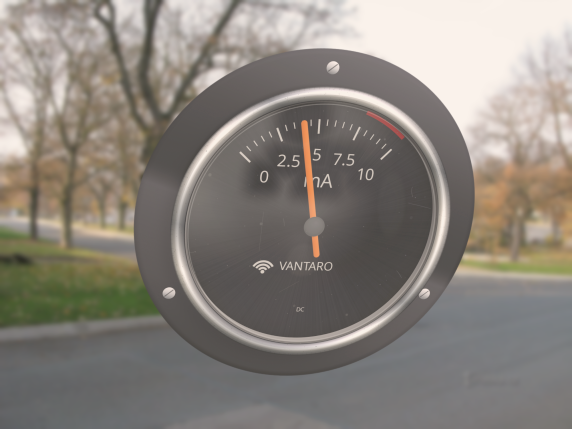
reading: {"value": 4, "unit": "mA"}
